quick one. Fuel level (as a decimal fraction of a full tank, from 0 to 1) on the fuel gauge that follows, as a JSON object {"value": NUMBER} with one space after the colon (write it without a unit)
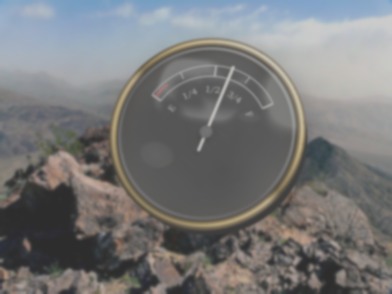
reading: {"value": 0.625}
